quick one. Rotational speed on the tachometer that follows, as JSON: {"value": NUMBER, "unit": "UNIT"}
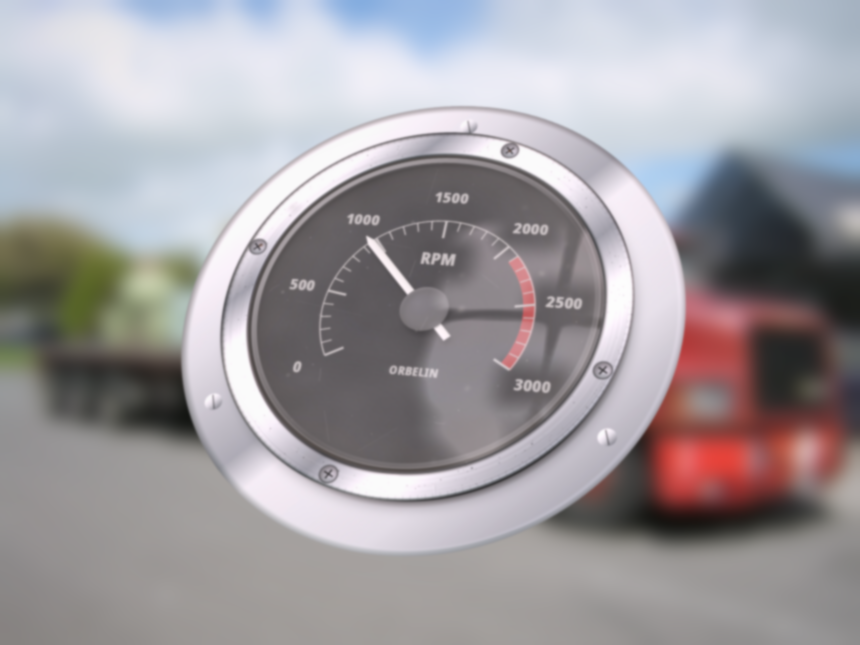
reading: {"value": 950, "unit": "rpm"}
